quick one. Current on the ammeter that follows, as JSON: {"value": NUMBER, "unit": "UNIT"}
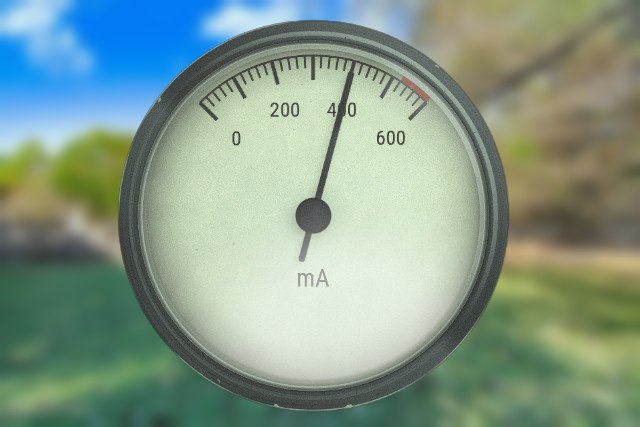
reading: {"value": 400, "unit": "mA"}
